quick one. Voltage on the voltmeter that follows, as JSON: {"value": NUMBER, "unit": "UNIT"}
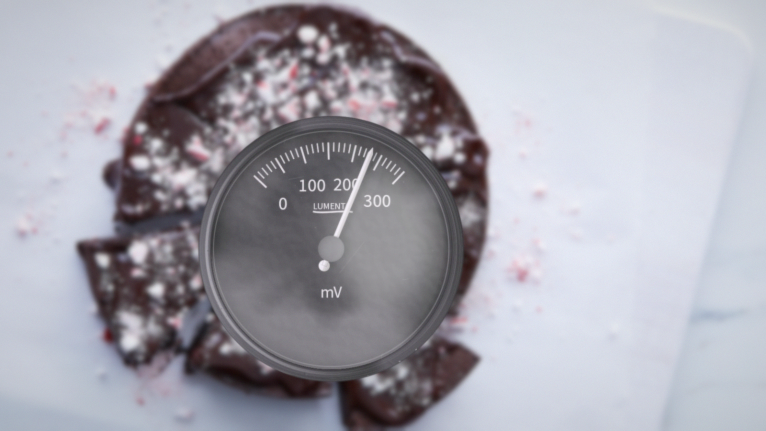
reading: {"value": 230, "unit": "mV"}
